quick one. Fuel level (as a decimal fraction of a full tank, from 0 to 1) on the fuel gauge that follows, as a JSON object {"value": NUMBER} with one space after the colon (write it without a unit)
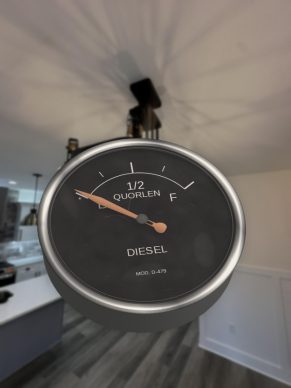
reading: {"value": 0}
